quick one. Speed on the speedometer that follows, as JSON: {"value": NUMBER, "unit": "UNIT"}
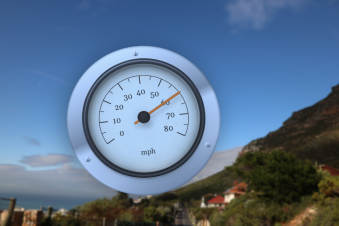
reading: {"value": 60, "unit": "mph"}
